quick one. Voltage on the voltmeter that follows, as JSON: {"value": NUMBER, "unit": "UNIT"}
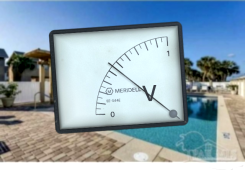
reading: {"value": 0.45, "unit": "V"}
